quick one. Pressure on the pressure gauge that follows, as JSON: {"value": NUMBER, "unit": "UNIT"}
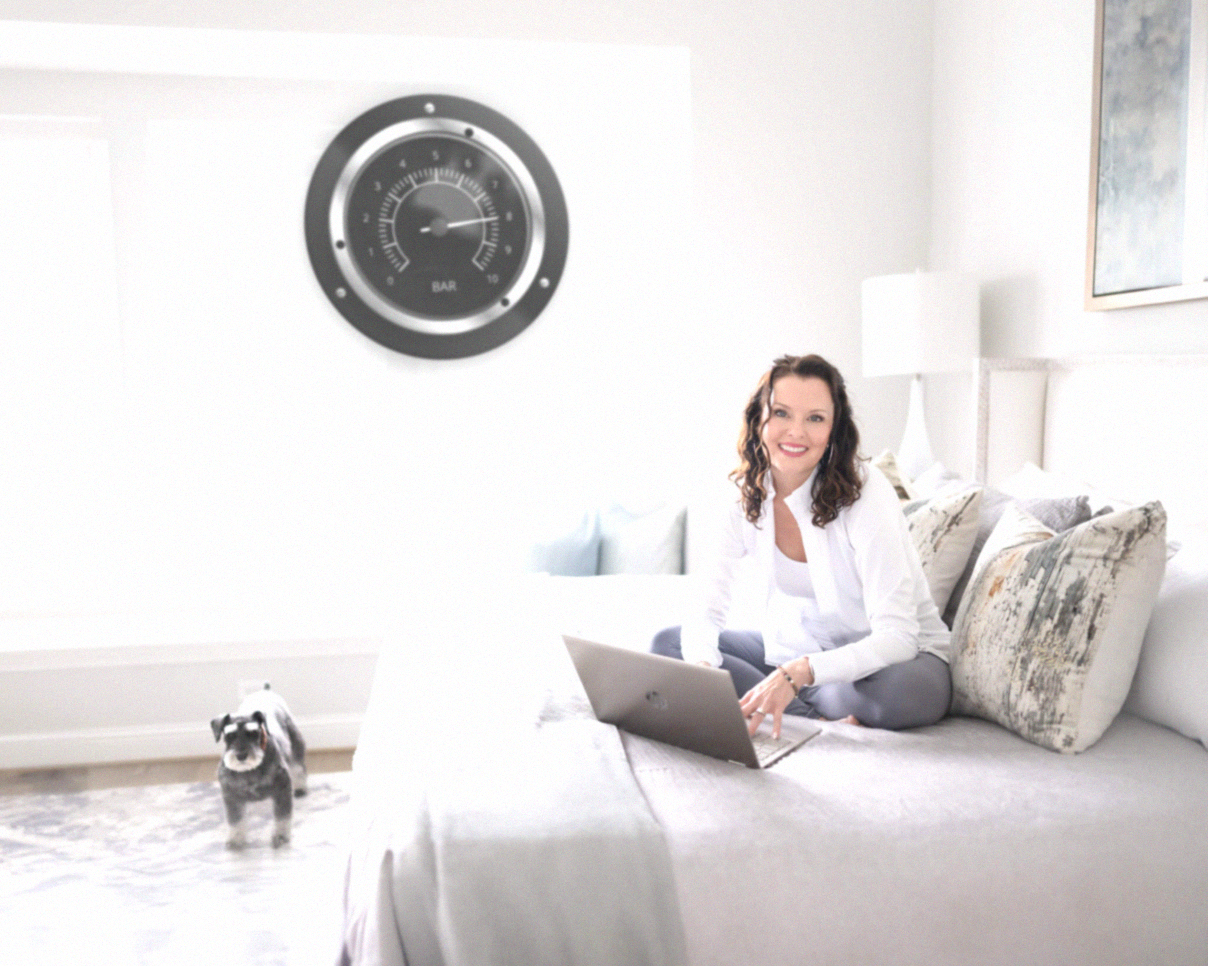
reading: {"value": 8, "unit": "bar"}
